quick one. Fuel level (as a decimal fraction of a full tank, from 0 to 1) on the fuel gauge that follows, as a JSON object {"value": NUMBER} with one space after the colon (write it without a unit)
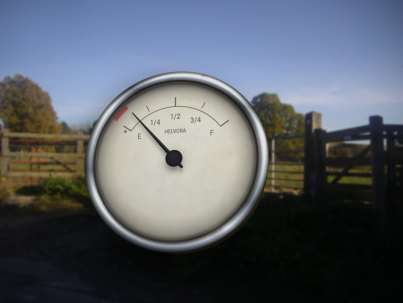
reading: {"value": 0.125}
